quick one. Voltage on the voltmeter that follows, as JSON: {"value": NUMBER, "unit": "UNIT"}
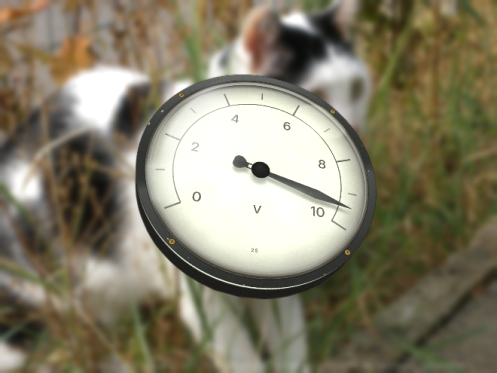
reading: {"value": 9.5, "unit": "V"}
